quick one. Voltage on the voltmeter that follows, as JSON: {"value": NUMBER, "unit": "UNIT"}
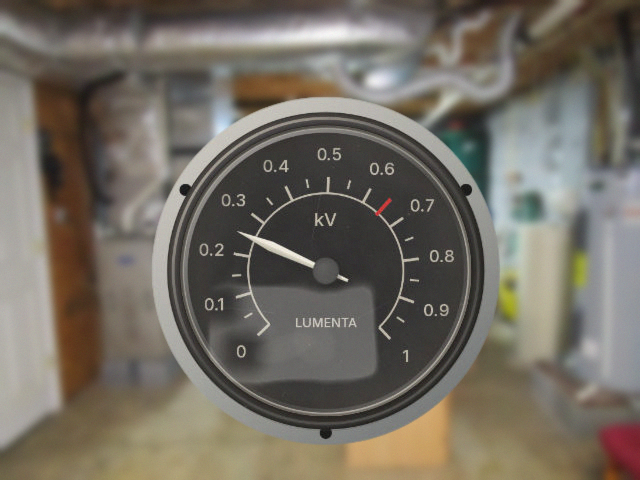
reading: {"value": 0.25, "unit": "kV"}
